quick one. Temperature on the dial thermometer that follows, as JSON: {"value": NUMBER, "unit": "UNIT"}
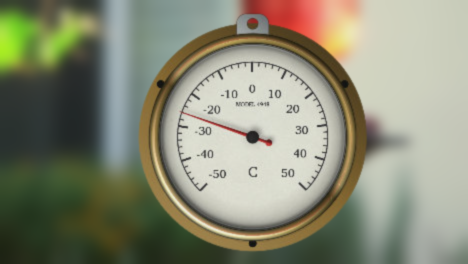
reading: {"value": -26, "unit": "°C"}
